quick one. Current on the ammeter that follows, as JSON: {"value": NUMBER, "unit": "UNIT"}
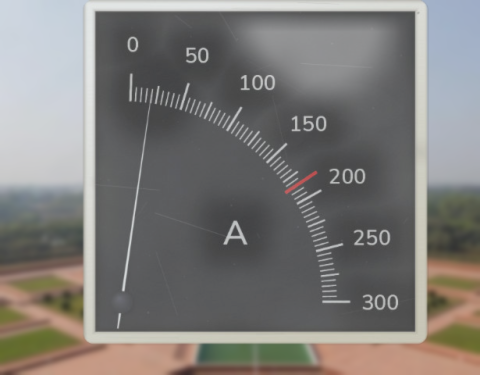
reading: {"value": 20, "unit": "A"}
